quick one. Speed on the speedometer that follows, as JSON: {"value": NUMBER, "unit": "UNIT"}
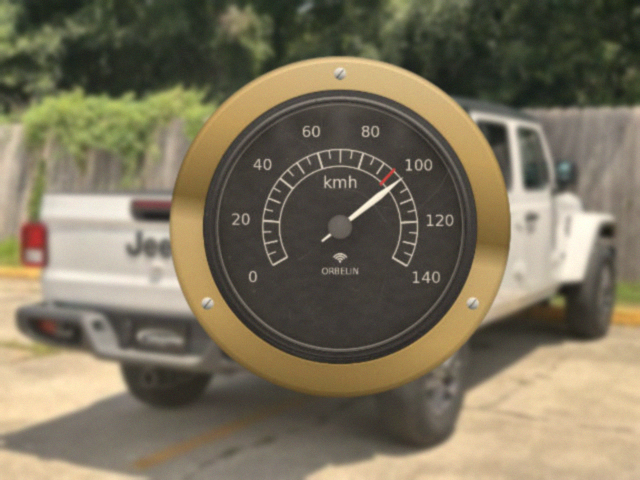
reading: {"value": 100, "unit": "km/h"}
